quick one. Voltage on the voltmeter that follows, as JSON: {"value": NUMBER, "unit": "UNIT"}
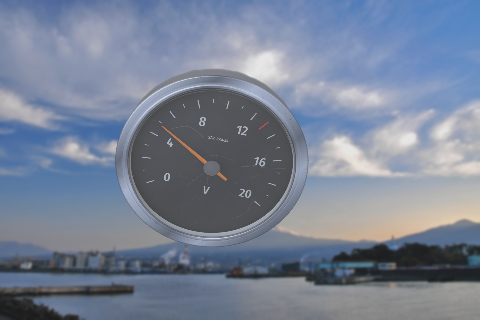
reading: {"value": 5, "unit": "V"}
